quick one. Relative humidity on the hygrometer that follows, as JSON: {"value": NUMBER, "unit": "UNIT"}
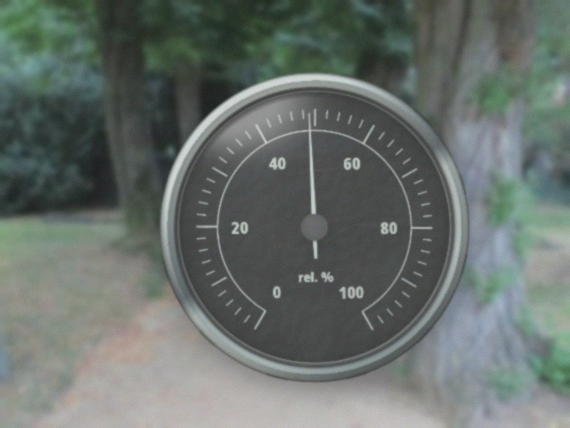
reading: {"value": 49, "unit": "%"}
